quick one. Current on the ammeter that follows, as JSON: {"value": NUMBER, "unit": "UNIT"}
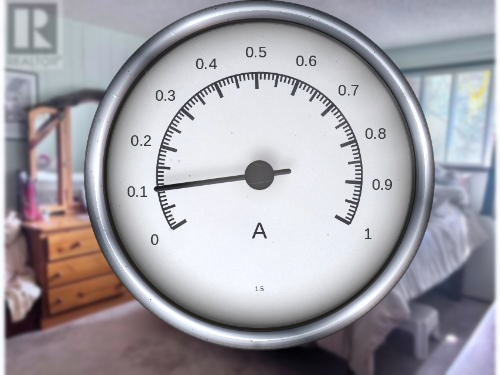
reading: {"value": 0.1, "unit": "A"}
